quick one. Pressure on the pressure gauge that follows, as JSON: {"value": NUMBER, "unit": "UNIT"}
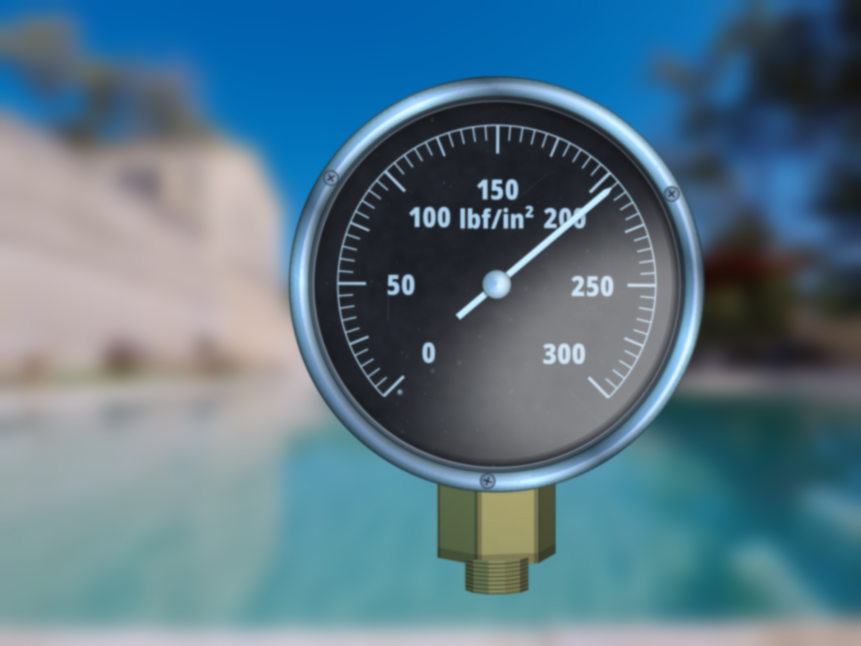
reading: {"value": 205, "unit": "psi"}
